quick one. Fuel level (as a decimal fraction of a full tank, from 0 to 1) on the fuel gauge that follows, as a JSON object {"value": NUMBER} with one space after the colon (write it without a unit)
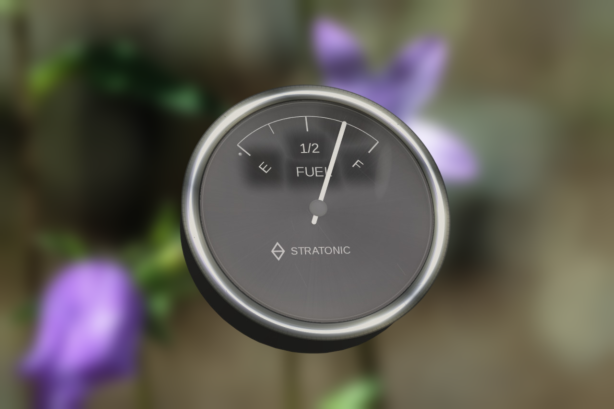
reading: {"value": 0.75}
